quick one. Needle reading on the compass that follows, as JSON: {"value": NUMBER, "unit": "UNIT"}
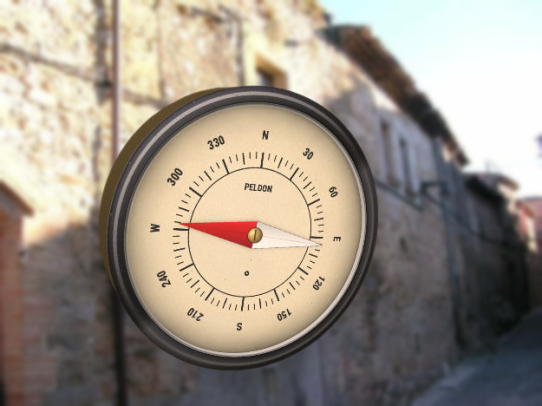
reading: {"value": 275, "unit": "°"}
